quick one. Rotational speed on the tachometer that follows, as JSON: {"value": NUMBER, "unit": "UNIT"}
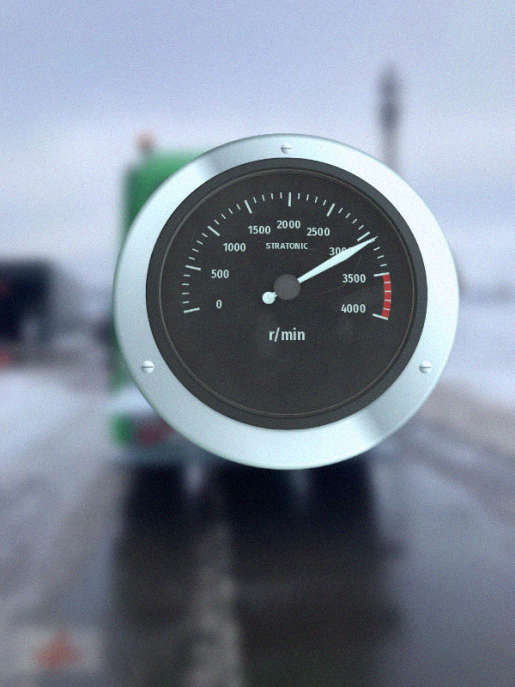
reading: {"value": 3100, "unit": "rpm"}
